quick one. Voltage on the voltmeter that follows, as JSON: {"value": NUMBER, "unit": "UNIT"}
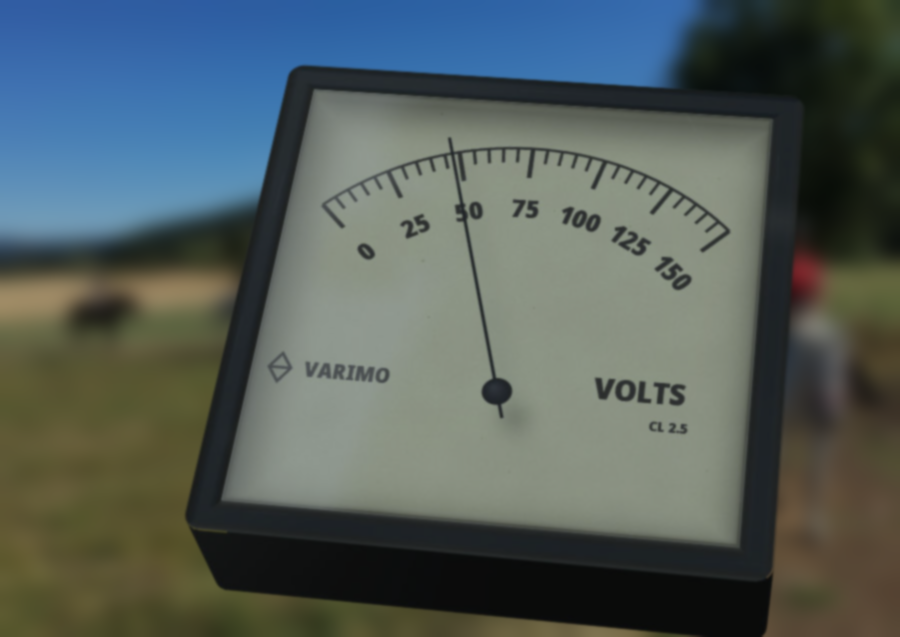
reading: {"value": 47.5, "unit": "V"}
